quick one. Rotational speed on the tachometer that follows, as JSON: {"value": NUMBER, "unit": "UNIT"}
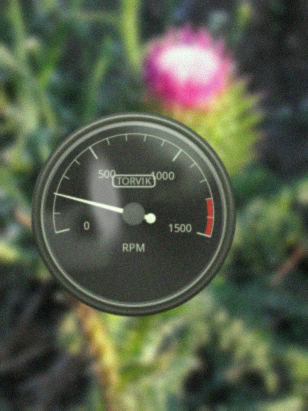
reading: {"value": 200, "unit": "rpm"}
